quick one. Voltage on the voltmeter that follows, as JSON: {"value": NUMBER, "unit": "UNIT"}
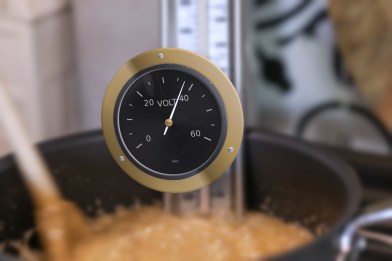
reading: {"value": 37.5, "unit": "V"}
